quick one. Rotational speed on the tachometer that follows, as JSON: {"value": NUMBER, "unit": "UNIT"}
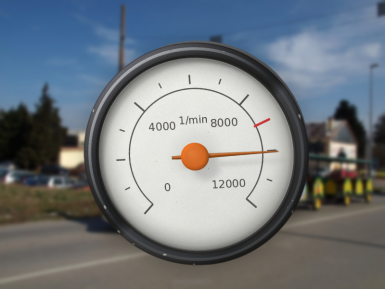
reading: {"value": 10000, "unit": "rpm"}
